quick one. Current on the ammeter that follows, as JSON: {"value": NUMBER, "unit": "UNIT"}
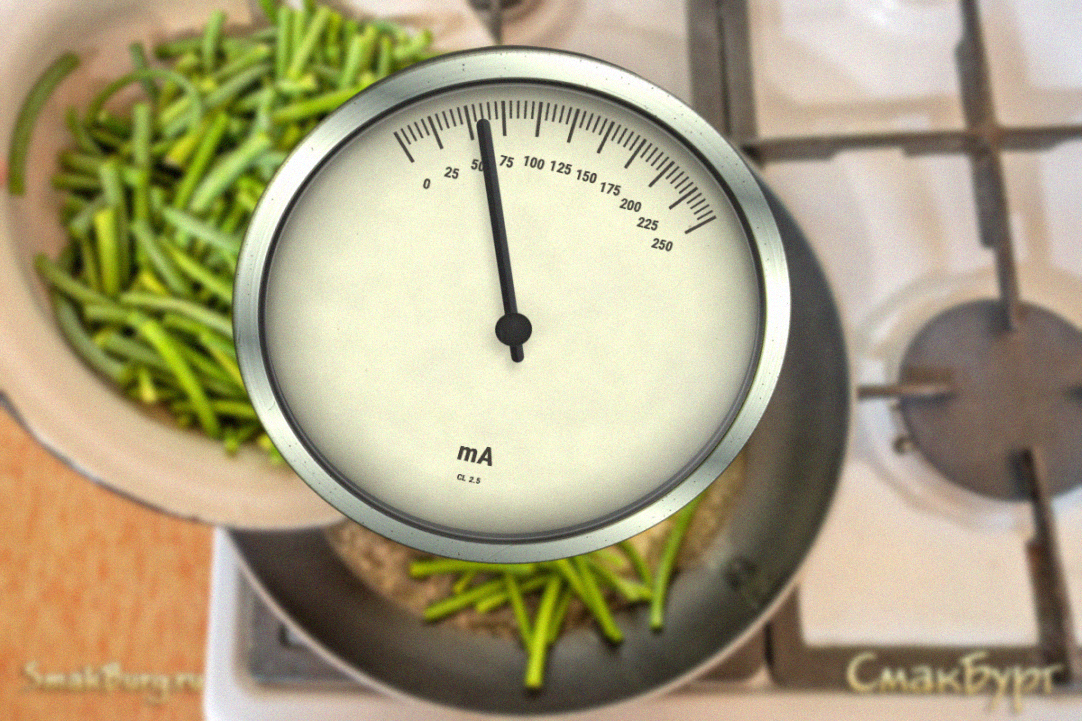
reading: {"value": 60, "unit": "mA"}
